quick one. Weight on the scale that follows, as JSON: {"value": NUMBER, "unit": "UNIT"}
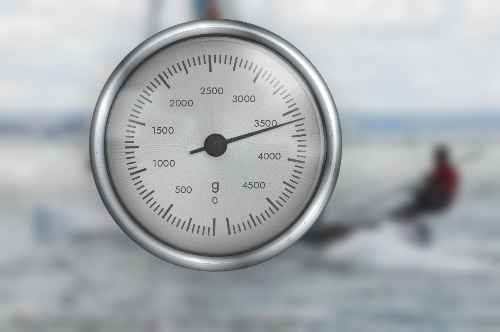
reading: {"value": 3600, "unit": "g"}
